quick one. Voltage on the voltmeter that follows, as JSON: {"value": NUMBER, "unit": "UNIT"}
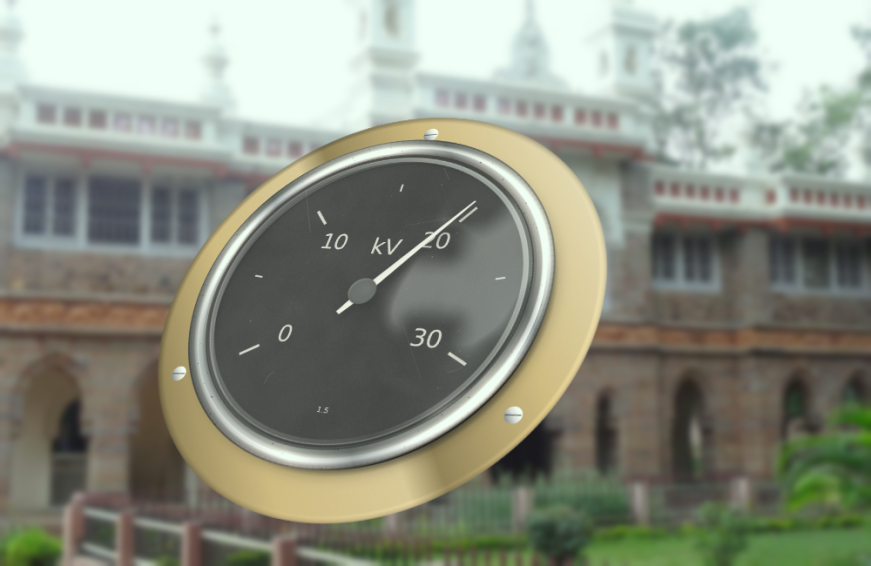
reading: {"value": 20, "unit": "kV"}
